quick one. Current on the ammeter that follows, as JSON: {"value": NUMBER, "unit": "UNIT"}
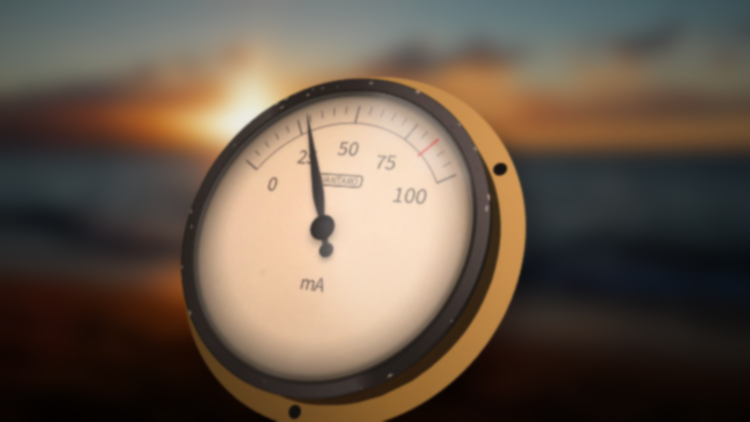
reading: {"value": 30, "unit": "mA"}
